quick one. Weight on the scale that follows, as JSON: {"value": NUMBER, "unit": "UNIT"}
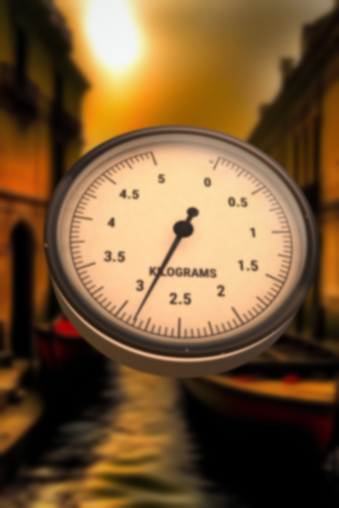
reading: {"value": 2.85, "unit": "kg"}
